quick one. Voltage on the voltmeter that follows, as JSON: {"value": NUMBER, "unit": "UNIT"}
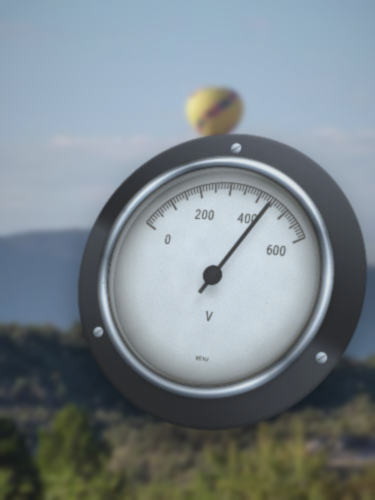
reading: {"value": 450, "unit": "V"}
